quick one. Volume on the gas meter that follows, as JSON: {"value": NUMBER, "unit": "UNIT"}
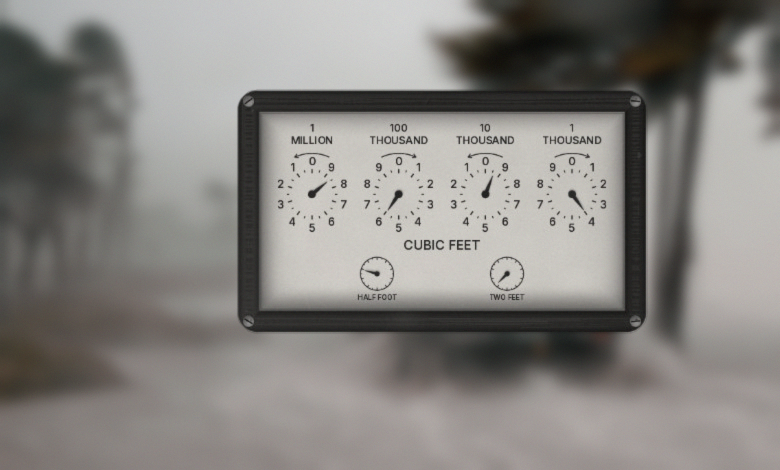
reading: {"value": 859400, "unit": "ft³"}
